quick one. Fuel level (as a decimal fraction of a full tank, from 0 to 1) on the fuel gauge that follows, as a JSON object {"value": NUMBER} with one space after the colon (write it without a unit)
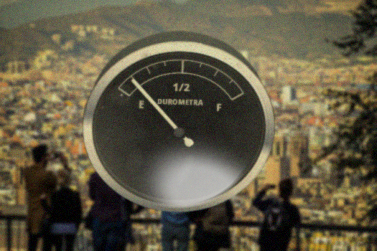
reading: {"value": 0.125}
